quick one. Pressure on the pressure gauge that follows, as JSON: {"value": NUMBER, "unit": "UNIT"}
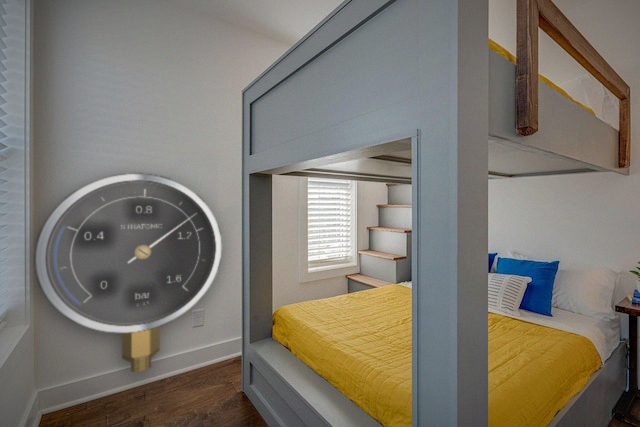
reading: {"value": 1.1, "unit": "bar"}
